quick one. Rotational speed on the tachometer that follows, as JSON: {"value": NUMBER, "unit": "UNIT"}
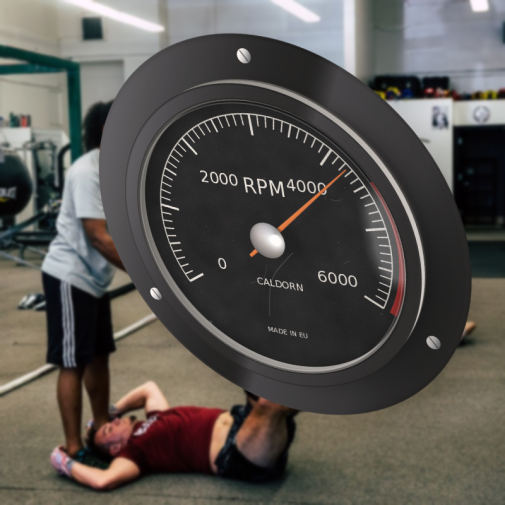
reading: {"value": 4250, "unit": "rpm"}
